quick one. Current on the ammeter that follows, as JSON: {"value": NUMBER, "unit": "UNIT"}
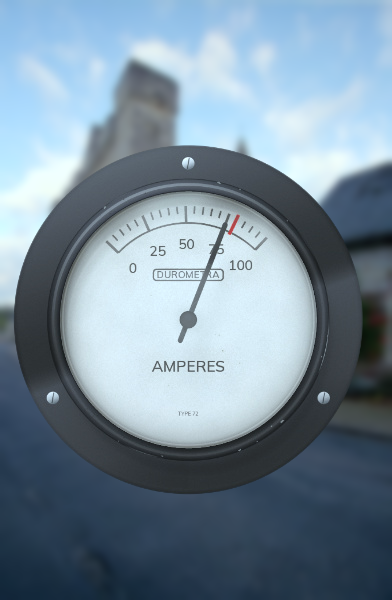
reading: {"value": 75, "unit": "A"}
